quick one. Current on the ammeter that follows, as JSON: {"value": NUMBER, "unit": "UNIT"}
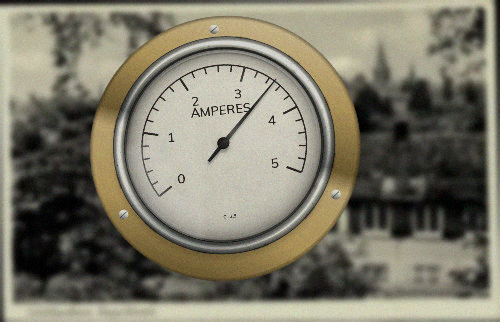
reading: {"value": 3.5, "unit": "A"}
